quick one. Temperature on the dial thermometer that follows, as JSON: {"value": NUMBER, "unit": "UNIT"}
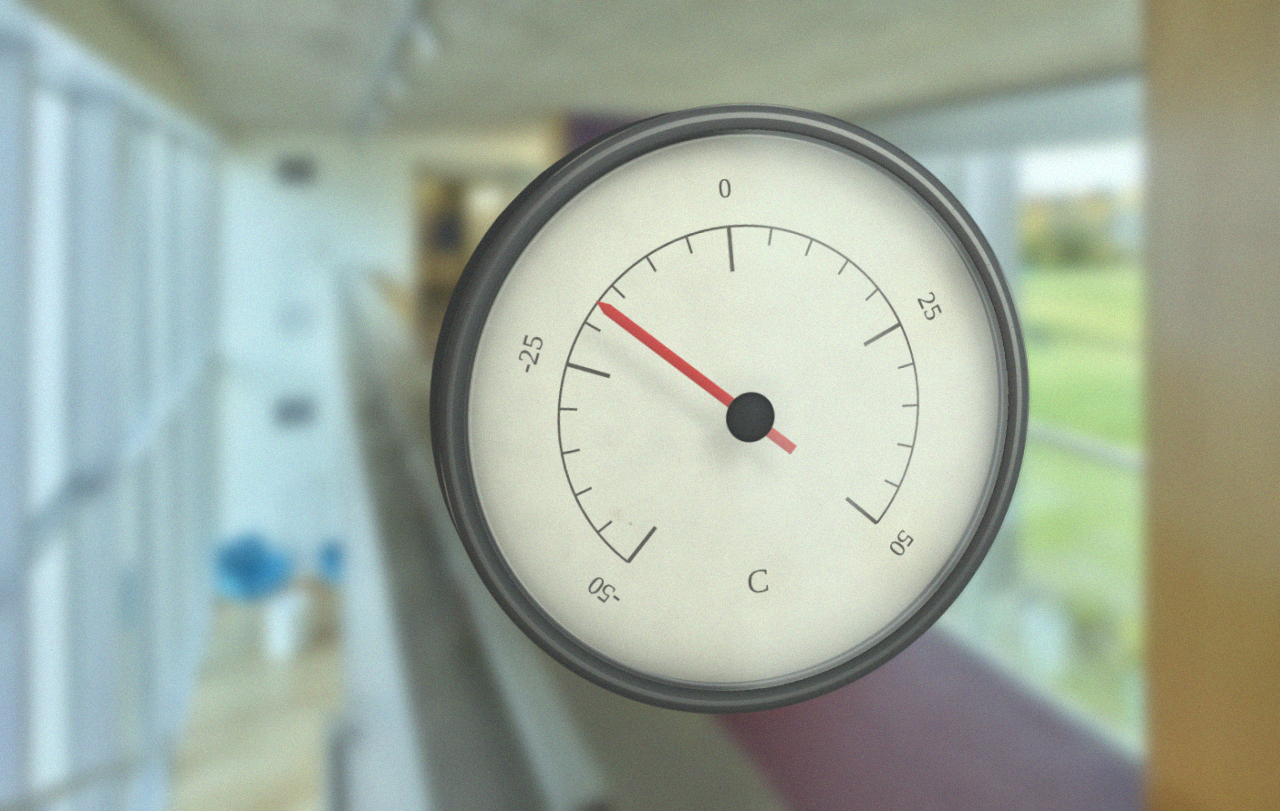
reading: {"value": -17.5, "unit": "°C"}
